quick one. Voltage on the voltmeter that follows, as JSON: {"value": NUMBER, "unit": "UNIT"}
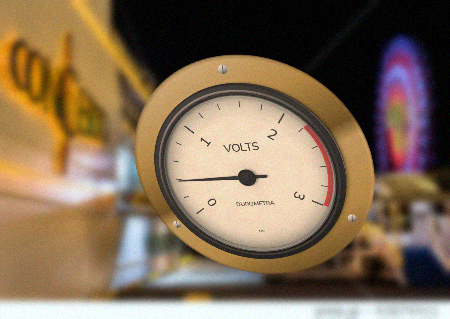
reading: {"value": 0.4, "unit": "V"}
